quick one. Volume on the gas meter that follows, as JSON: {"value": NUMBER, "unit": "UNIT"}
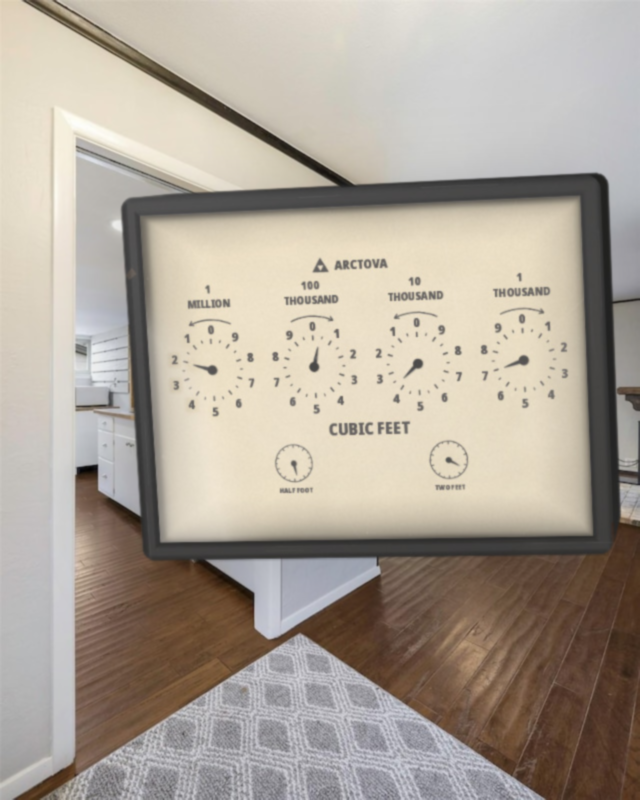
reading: {"value": 203700, "unit": "ft³"}
